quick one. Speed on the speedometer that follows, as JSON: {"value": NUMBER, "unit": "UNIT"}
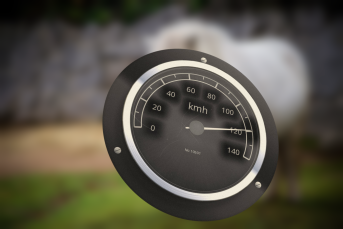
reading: {"value": 120, "unit": "km/h"}
